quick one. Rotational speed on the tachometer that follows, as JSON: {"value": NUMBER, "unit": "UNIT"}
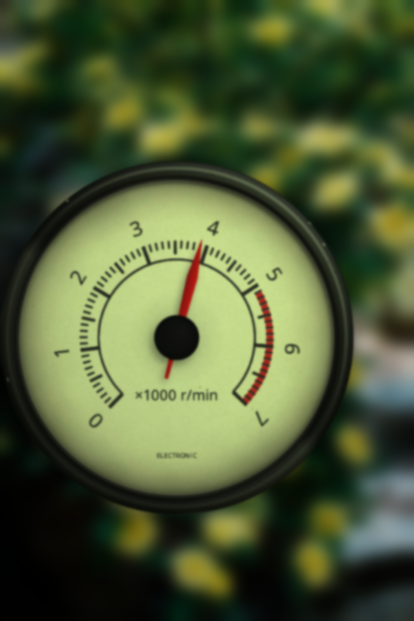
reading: {"value": 3900, "unit": "rpm"}
